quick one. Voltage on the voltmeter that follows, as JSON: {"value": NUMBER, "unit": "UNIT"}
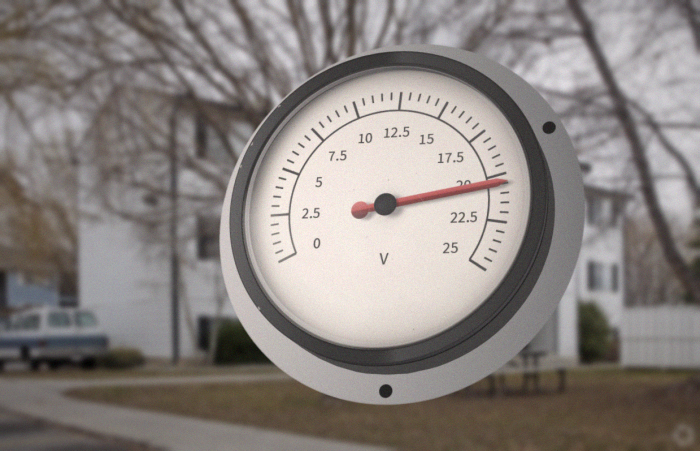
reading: {"value": 20.5, "unit": "V"}
